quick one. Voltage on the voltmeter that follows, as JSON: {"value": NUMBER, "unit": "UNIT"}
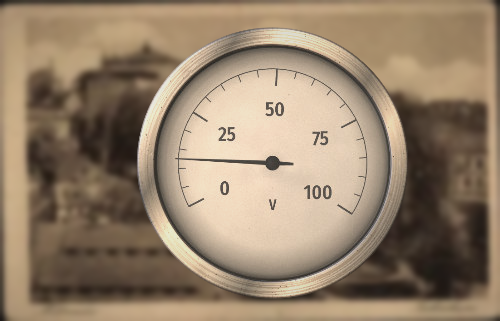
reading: {"value": 12.5, "unit": "V"}
